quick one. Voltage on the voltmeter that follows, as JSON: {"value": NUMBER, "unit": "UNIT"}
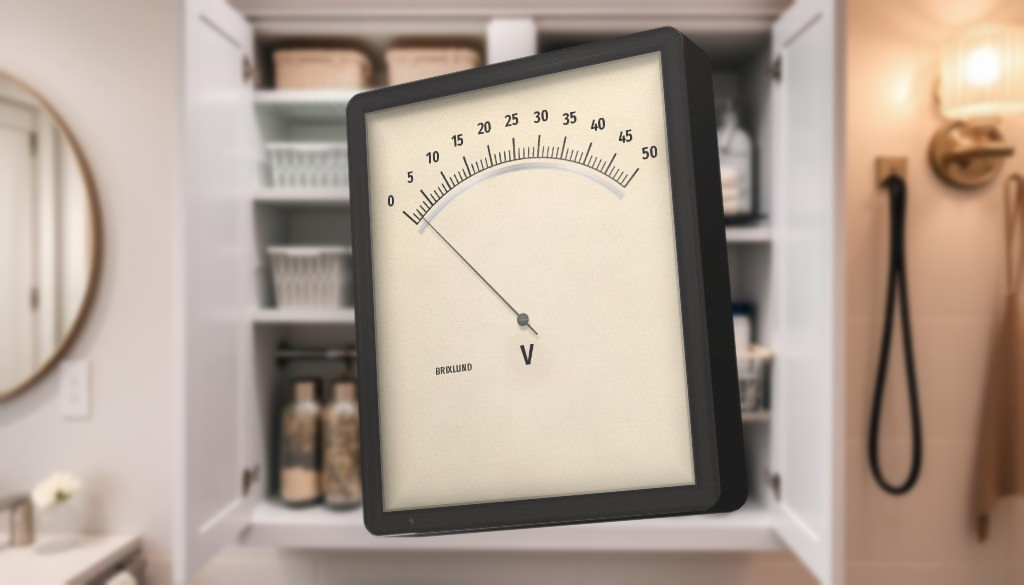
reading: {"value": 2, "unit": "V"}
